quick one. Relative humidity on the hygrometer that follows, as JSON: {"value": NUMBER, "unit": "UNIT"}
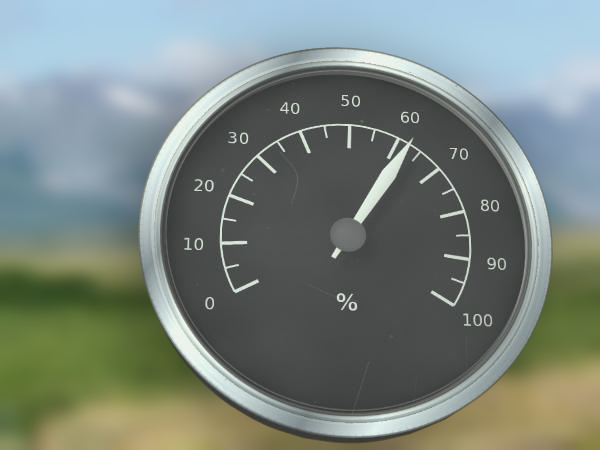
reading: {"value": 62.5, "unit": "%"}
